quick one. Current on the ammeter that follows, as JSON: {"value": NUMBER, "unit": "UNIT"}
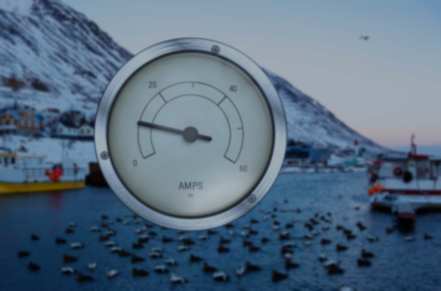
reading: {"value": 10, "unit": "A"}
